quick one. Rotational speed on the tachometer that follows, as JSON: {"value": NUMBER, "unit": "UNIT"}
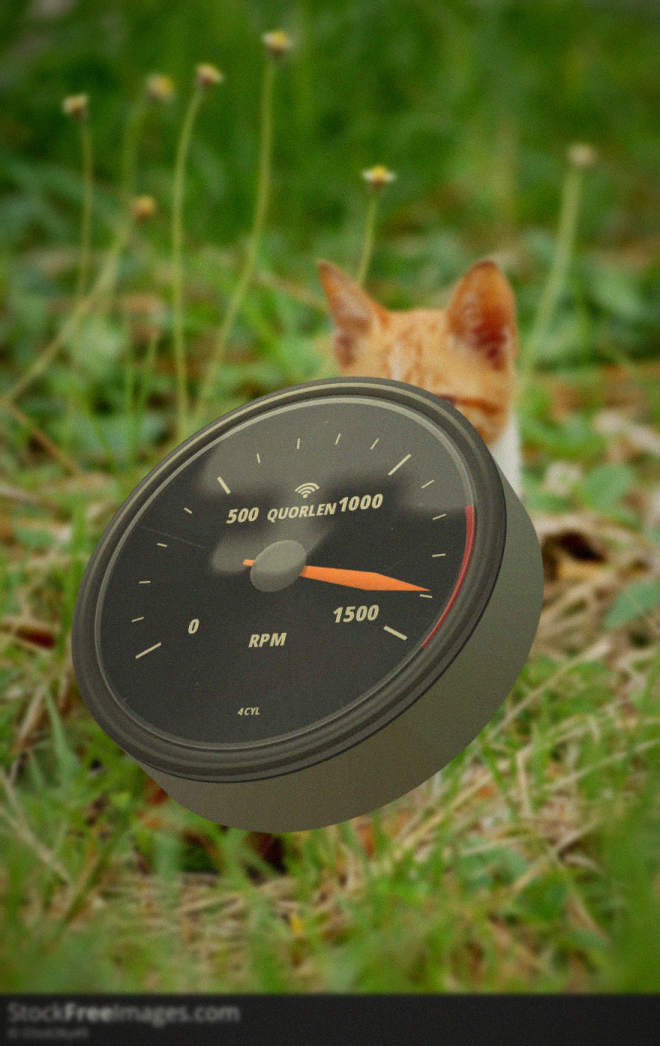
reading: {"value": 1400, "unit": "rpm"}
